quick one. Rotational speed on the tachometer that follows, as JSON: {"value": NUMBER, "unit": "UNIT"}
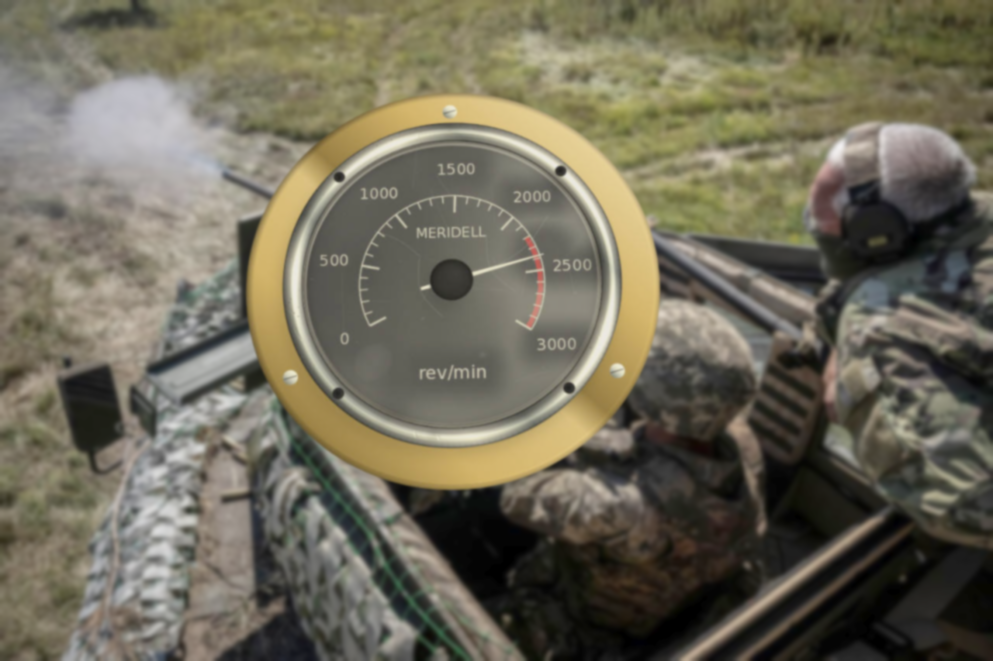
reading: {"value": 2400, "unit": "rpm"}
